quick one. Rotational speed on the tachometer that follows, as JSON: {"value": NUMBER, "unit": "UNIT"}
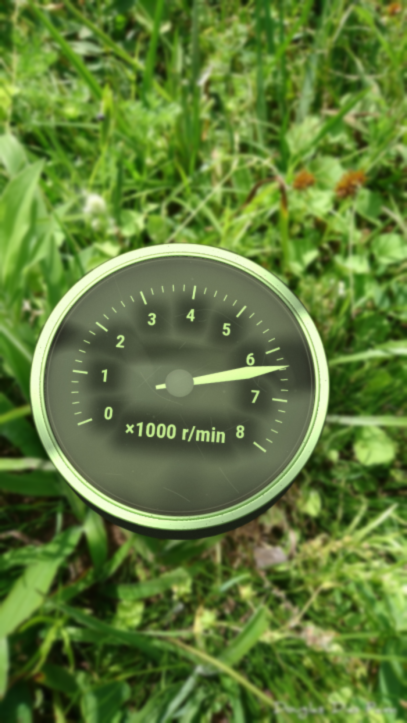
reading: {"value": 6400, "unit": "rpm"}
